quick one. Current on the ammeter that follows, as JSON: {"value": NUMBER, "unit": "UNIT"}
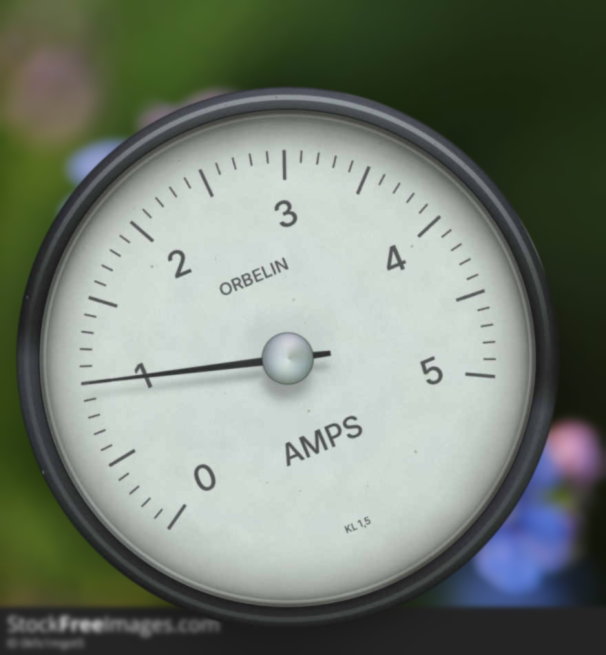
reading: {"value": 1, "unit": "A"}
